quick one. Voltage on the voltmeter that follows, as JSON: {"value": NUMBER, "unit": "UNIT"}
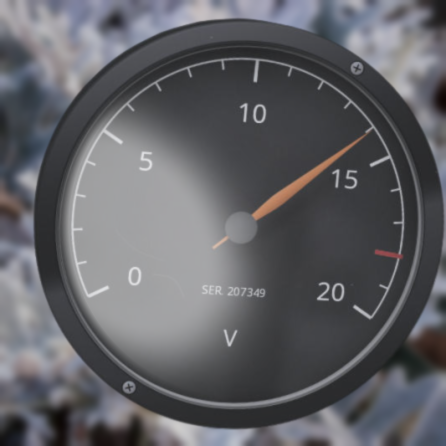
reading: {"value": 14, "unit": "V"}
